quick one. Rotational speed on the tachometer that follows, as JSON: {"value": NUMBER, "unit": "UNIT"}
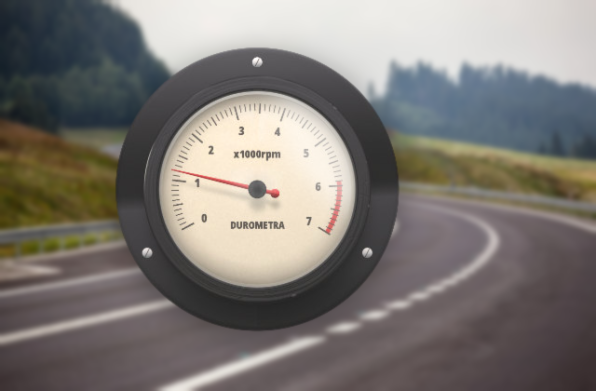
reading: {"value": 1200, "unit": "rpm"}
